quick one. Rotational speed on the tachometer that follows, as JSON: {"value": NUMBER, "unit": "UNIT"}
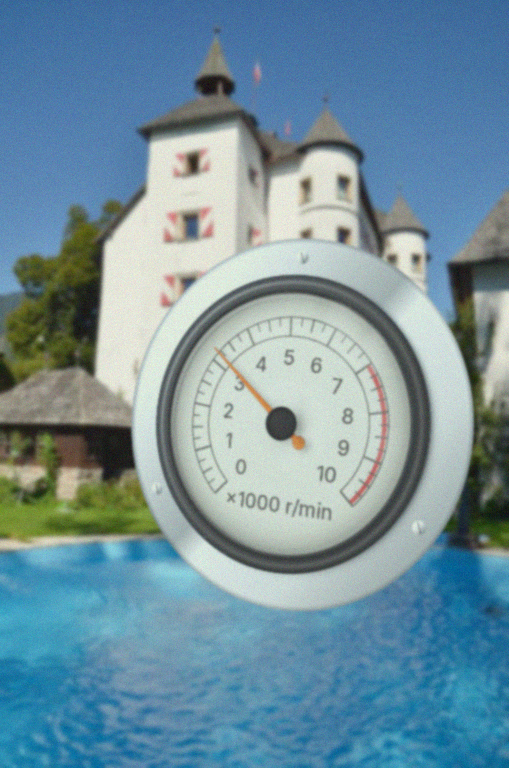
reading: {"value": 3250, "unit": "rpm"}
